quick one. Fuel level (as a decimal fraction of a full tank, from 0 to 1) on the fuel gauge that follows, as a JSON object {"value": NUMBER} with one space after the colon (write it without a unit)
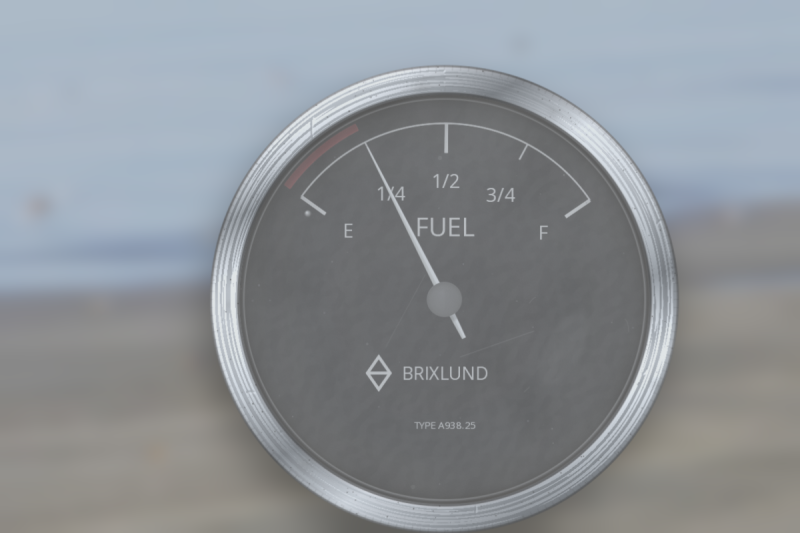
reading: {"value": 0.25}
